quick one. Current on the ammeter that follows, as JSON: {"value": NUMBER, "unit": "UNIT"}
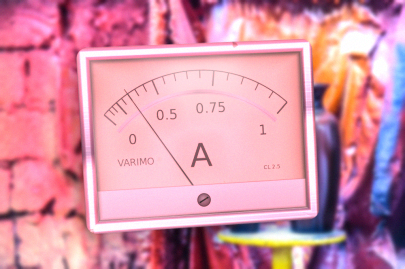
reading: {"value": 0.35, "unit": "A"}
